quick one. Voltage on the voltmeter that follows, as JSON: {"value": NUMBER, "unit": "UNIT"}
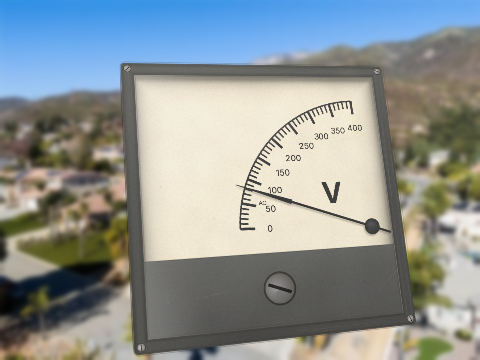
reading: {"value": 80, "unit": "V"}
